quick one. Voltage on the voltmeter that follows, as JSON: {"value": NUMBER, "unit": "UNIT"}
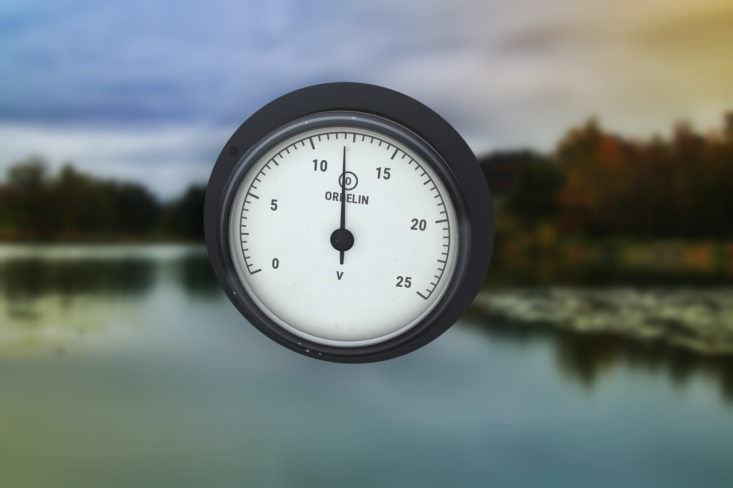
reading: {"value": 12, "unit": "V"}
